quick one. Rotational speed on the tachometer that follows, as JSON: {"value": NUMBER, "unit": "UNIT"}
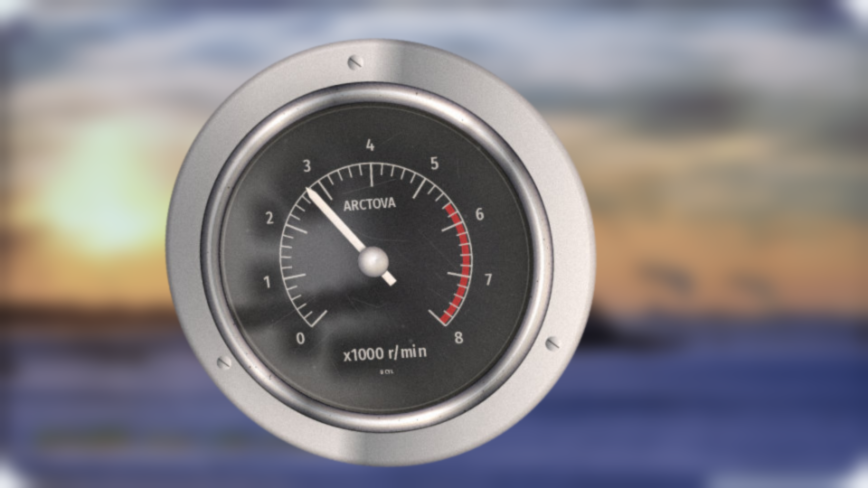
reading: {"value": 2800, "unit": "rpm"}
